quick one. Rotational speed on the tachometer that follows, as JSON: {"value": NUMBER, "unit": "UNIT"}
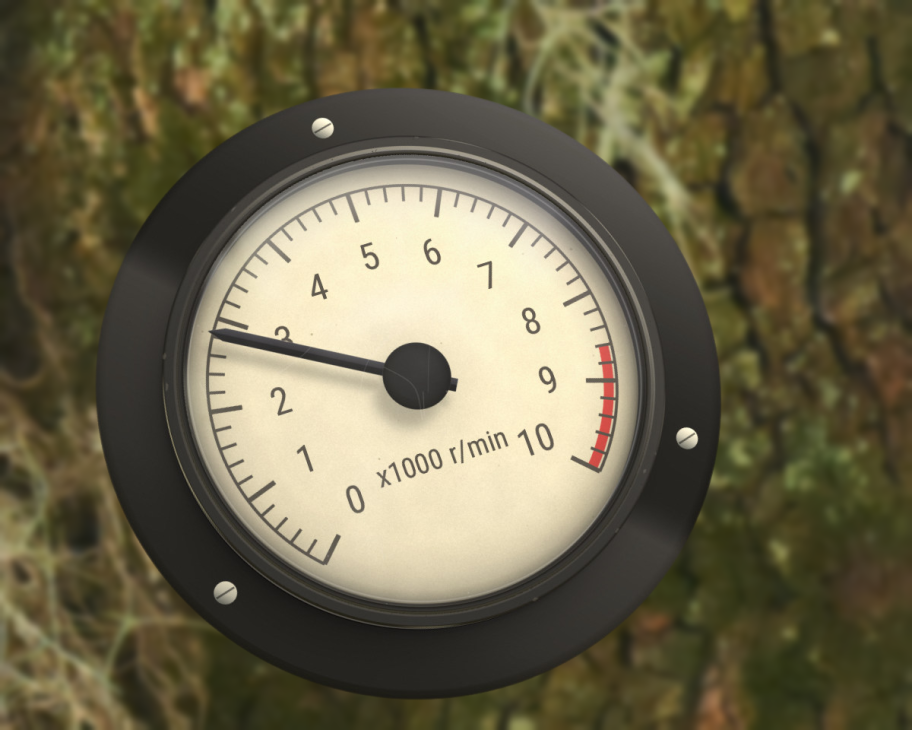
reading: {"value": 2800, "unit": "rpm"}
